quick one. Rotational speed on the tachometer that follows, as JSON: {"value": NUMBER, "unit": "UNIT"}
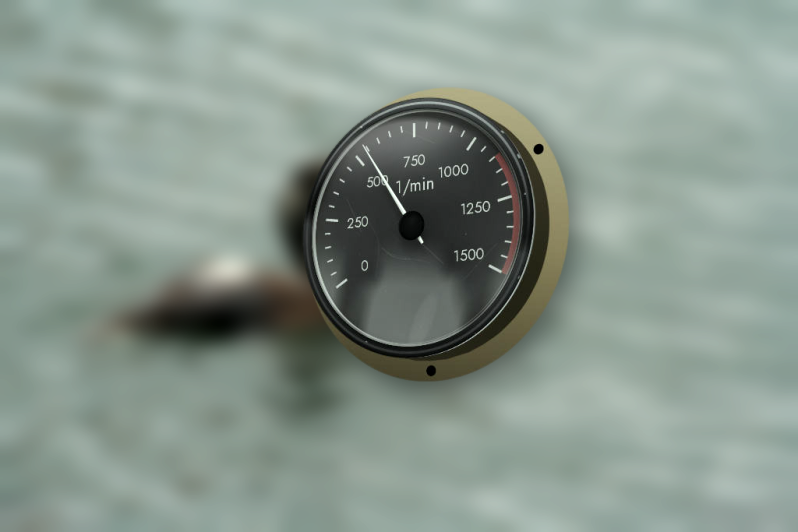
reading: {"value": 550, "unit": "rpm"}
